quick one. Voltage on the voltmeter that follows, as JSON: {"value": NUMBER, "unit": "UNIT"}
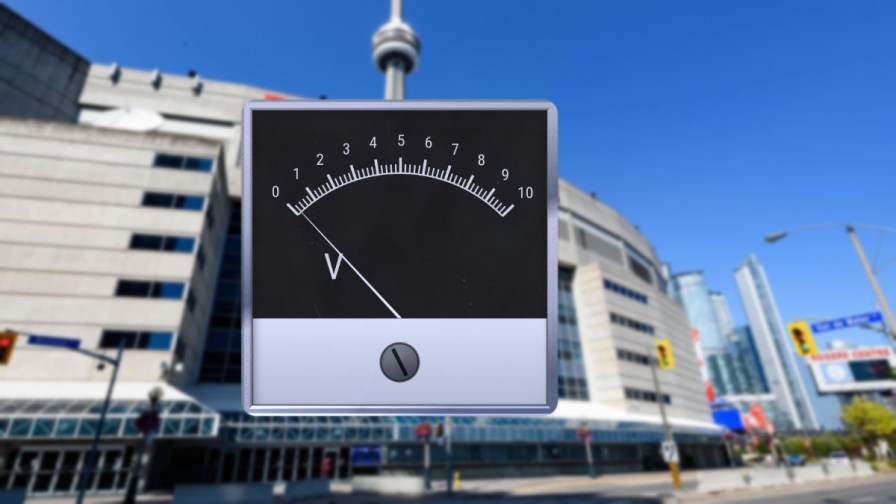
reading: {"value": 0.2, "unit": "V"}
